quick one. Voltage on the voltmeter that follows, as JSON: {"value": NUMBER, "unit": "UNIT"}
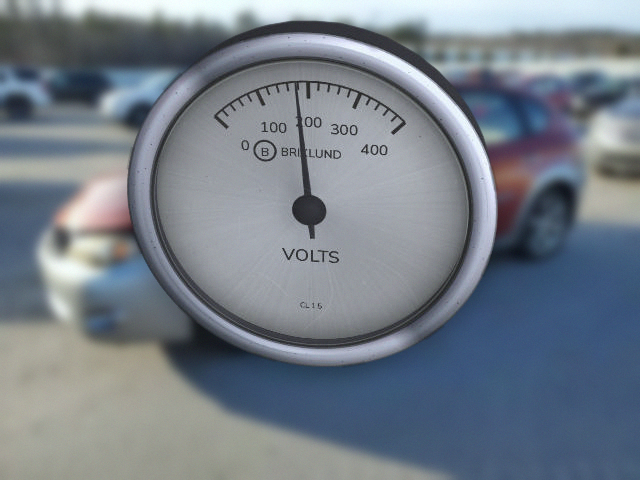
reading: {"value": 180, "unit": "V"}
